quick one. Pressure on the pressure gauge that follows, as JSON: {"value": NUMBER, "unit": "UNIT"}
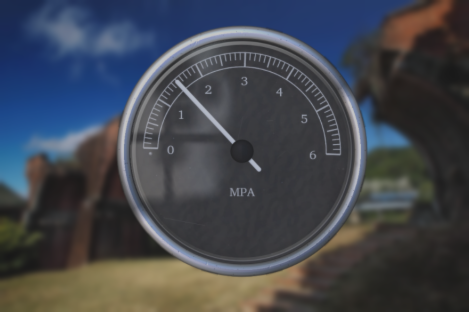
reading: {"value": 1.5, "unit": "MPa"}
